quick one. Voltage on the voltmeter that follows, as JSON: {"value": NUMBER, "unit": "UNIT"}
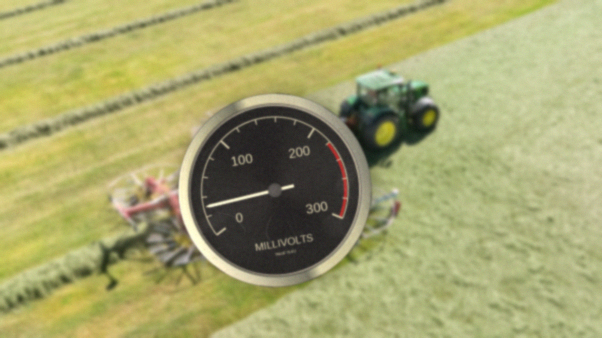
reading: {"value": 30, "unit": "mV"}
